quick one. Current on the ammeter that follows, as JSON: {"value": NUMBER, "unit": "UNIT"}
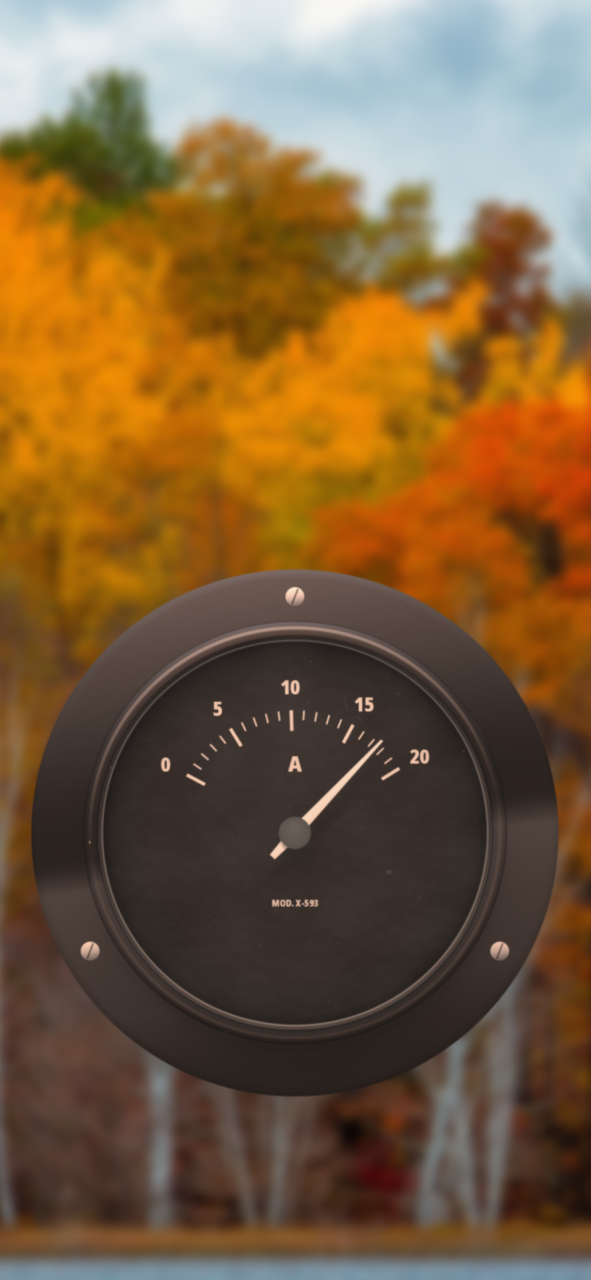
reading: {"value": 17.5, "unit": "A"}
